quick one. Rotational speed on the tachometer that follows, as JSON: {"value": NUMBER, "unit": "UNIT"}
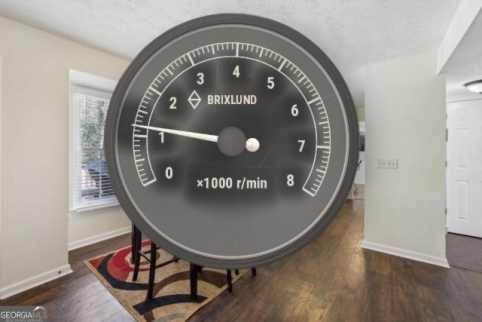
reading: {"value": 1200, "unit": "rpm"}
